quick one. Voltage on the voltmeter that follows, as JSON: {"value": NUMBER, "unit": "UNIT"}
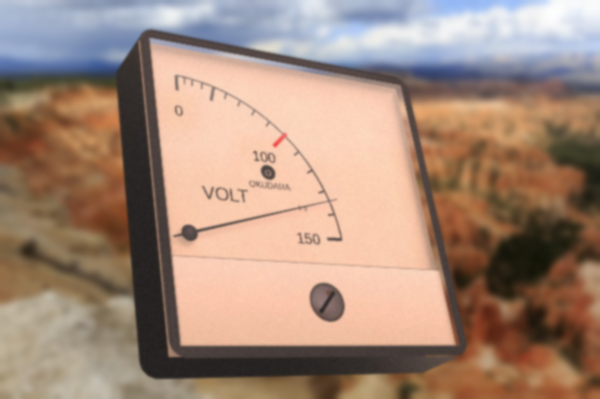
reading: {"value": 135, "unit": "V"}
